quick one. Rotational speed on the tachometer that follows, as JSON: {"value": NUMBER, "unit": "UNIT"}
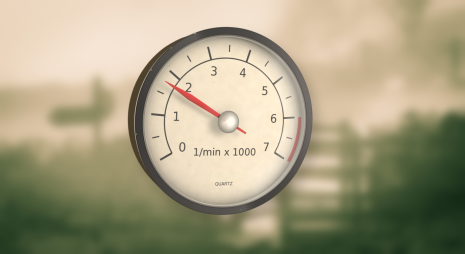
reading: {"value": 1750, "unit": "rpm"}
